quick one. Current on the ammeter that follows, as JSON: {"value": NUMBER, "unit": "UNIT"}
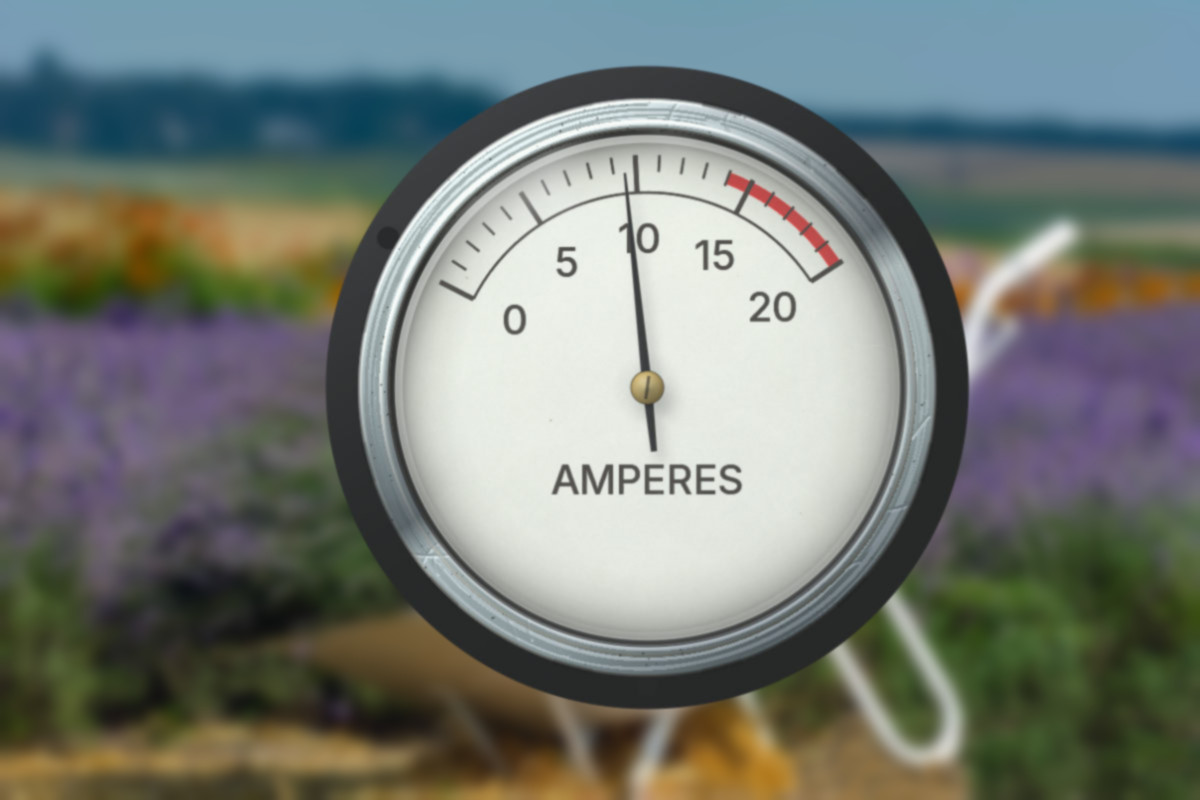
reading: {"value": 9.5, "unit": "A"}
